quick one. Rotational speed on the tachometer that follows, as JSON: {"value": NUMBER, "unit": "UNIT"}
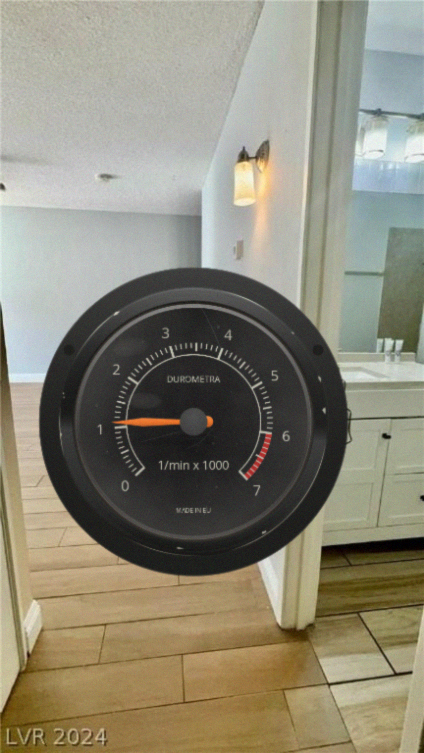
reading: {"value": 1100, "unit": "rpm"}
